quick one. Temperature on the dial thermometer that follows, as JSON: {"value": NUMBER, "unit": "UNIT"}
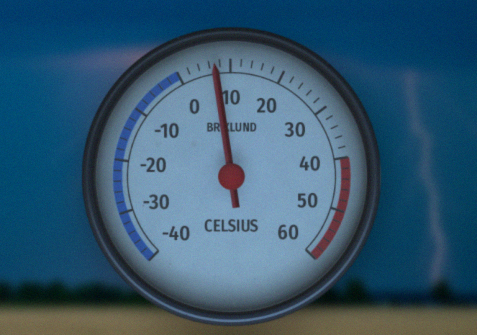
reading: {"value": 7, "unit": "°C"}
